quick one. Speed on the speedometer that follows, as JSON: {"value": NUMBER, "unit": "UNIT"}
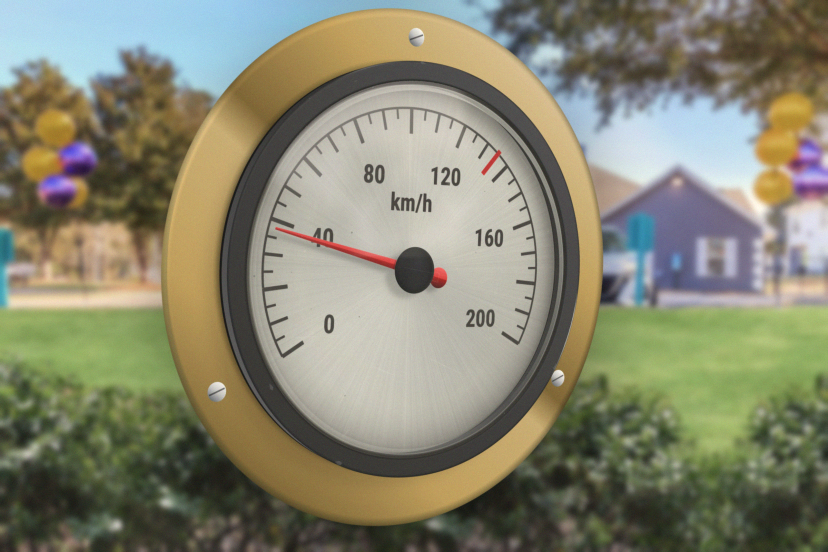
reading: {"value": 37.5, "unit": "km/h"}
